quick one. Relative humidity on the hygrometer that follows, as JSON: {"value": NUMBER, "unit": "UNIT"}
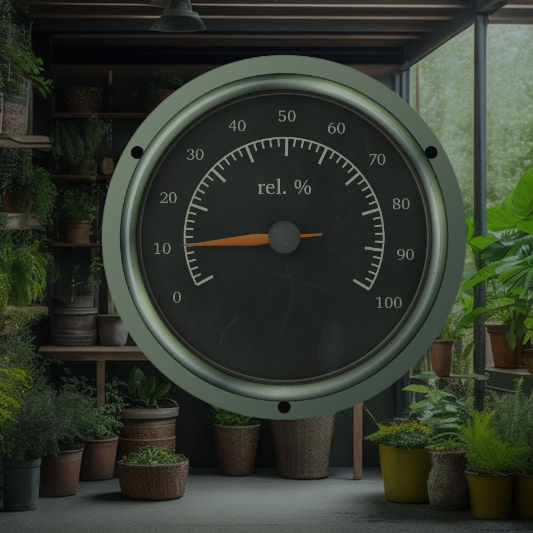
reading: {"value": 10, "unit": "%"}
